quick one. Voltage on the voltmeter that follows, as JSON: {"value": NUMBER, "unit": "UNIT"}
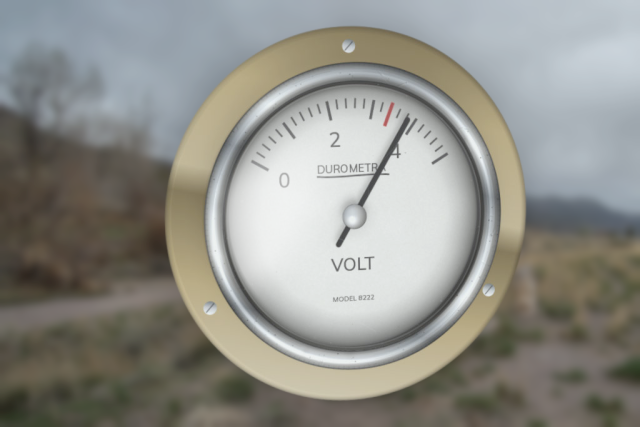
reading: {"value": 3.8, "unit": "V"}
